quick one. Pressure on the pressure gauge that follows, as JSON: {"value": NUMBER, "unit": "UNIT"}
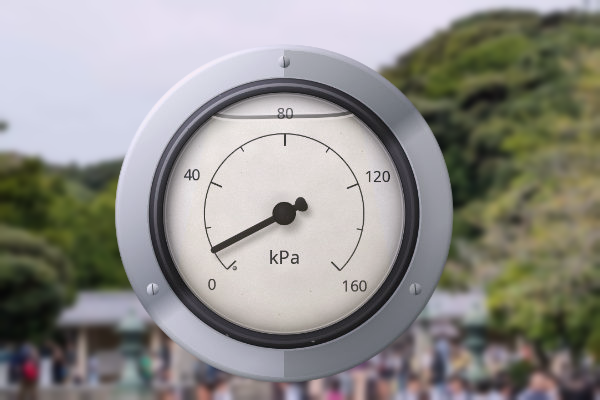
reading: {"value": 10, "unit": "kPa"}
